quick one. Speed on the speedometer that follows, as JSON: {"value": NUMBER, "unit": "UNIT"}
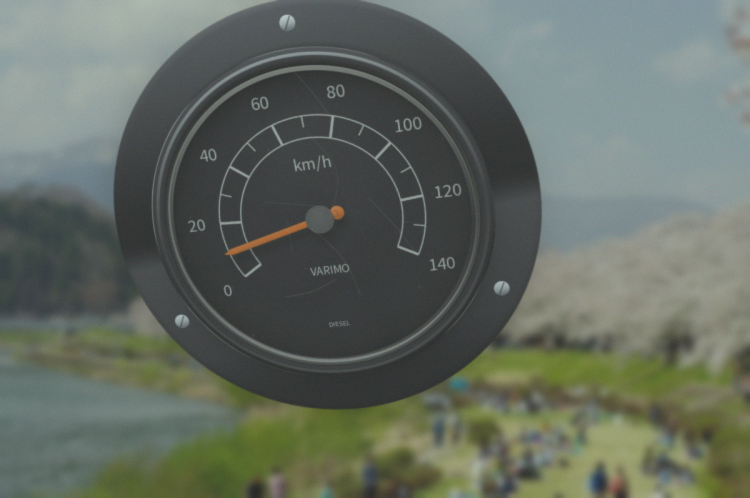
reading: {"value": 10, "unit": "km/h"}
